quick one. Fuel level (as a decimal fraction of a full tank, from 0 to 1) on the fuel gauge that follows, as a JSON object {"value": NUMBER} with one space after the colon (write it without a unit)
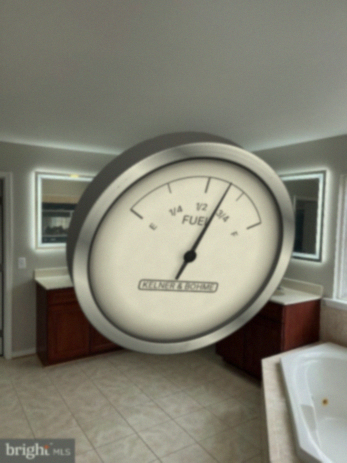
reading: {"value": 0.625}
